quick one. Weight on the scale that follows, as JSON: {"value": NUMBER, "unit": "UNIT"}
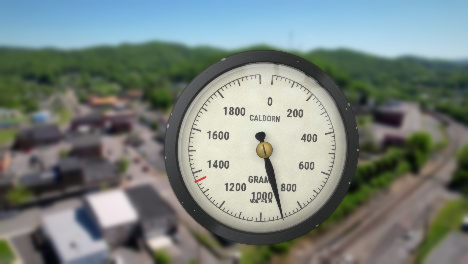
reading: {"value": 900, "unit": "g"}
